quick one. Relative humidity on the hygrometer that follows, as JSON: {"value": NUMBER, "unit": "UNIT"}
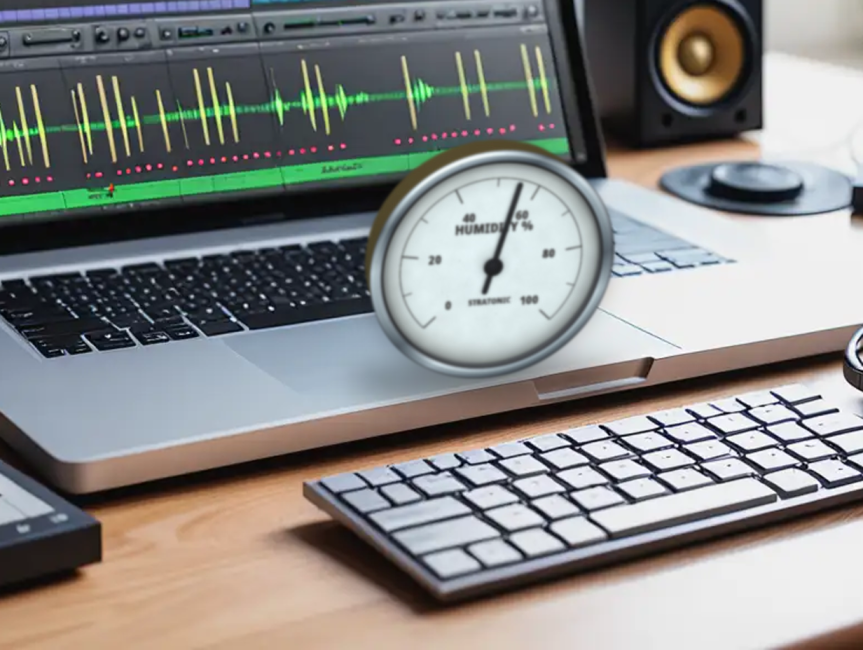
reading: {"value": 55, "unit": "%"}
